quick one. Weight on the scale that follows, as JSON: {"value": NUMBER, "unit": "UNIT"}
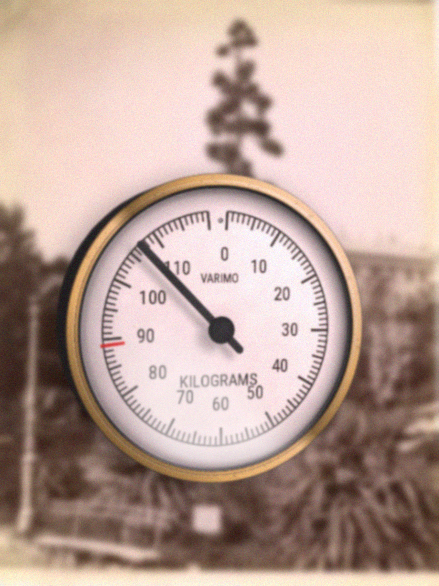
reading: {"value": 107, "unit": "kg"}
